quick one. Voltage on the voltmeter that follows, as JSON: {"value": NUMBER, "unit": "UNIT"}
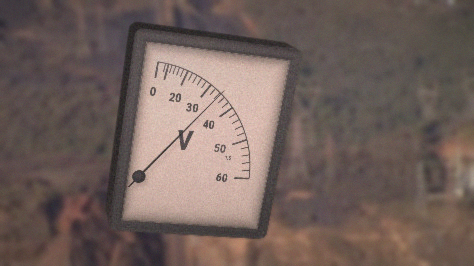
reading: {"value": 34, "unit": "V"}
